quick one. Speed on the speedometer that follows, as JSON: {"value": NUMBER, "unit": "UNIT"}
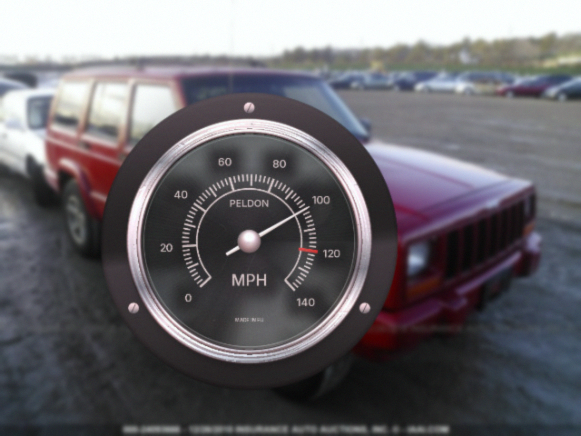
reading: {"value": 100, "unit": "mph"}
